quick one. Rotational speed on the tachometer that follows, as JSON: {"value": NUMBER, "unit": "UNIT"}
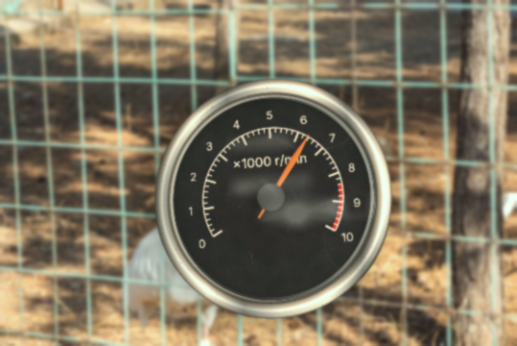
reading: {"value": 6400, "unit": "rpm"}
